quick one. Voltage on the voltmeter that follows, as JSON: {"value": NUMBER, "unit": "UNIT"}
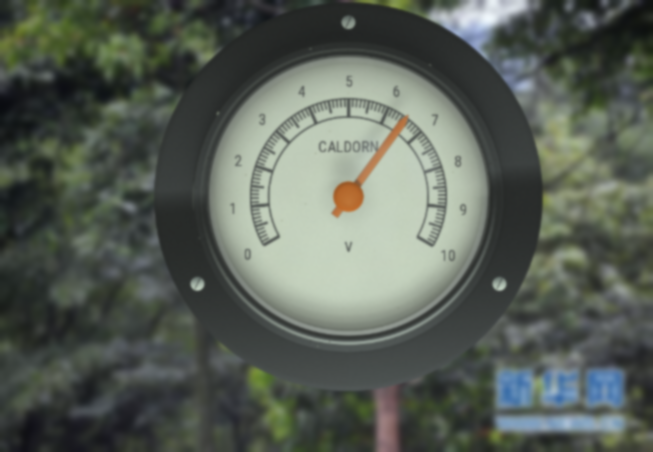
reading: {"value": 6.5, "unit": "V"}
